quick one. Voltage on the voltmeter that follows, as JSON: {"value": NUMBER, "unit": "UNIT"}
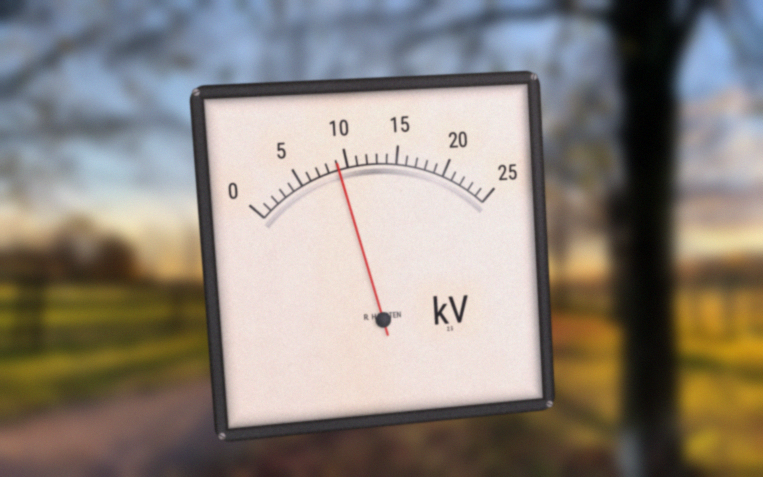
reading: {"value": 9, "unit": "kV"}
